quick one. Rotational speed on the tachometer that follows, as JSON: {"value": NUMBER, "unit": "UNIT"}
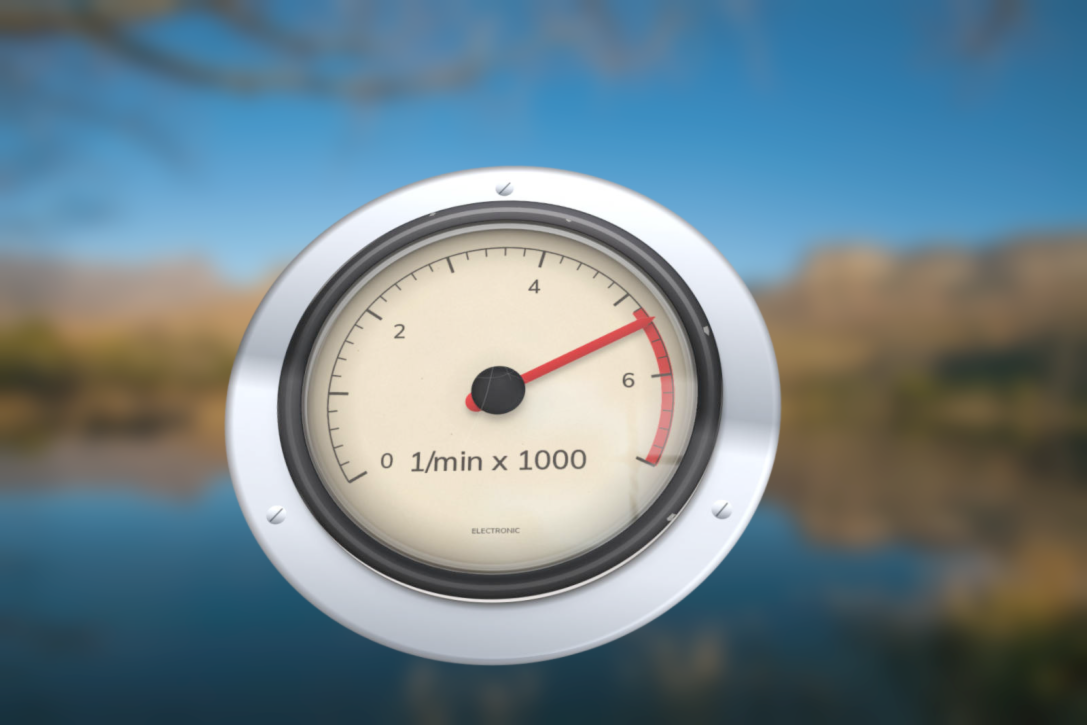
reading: {"value": 5400, "unit": "rpm"}
